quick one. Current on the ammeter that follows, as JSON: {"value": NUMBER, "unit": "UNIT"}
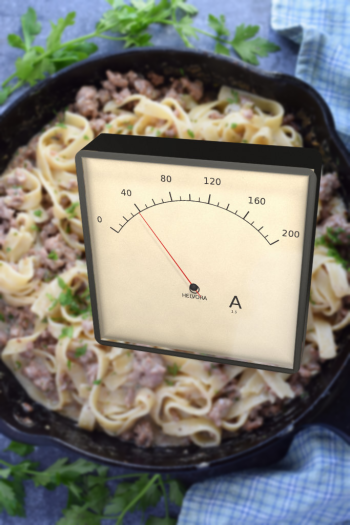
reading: {"value": 40, "unit": "A"}
